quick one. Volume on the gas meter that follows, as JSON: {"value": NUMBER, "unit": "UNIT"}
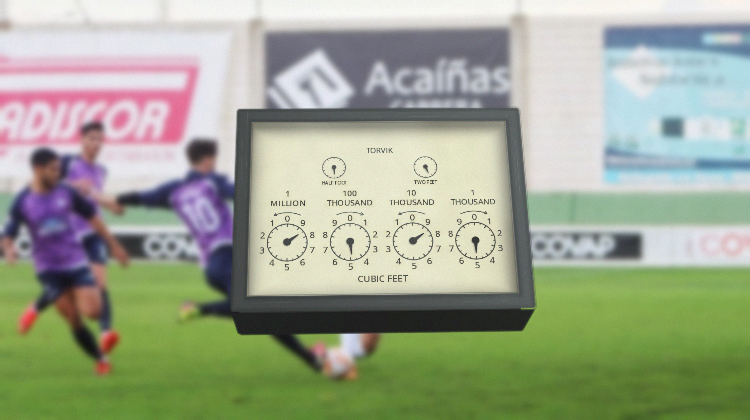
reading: {"value": 848500, "unit": "ft³"}
